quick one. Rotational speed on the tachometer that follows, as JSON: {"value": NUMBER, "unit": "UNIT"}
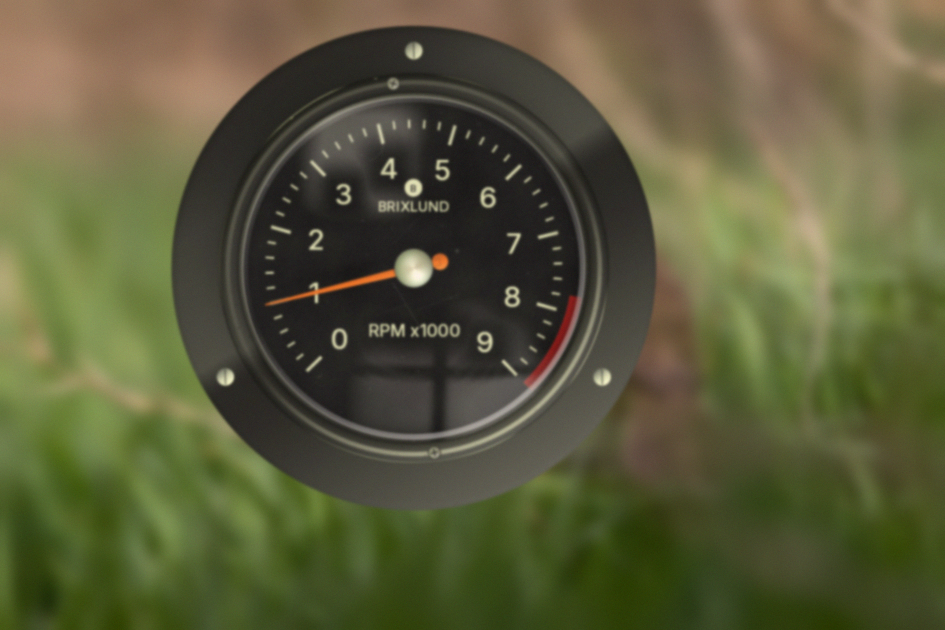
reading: {"value": 1000, "unit": "rpm"}
